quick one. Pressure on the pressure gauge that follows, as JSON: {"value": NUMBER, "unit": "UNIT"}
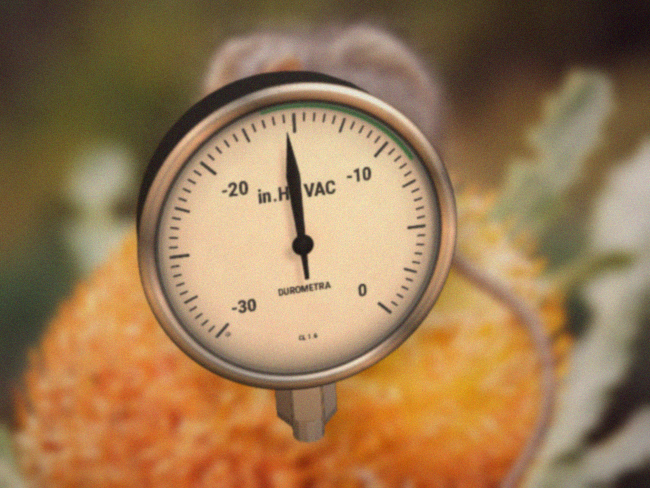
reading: {"value": -15.5, "unit": "inHg"}
